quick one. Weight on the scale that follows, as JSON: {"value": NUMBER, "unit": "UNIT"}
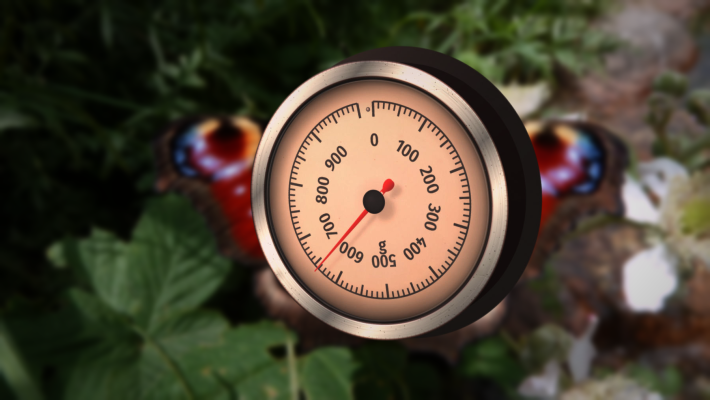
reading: {"value": 640, "unit": "g"}
